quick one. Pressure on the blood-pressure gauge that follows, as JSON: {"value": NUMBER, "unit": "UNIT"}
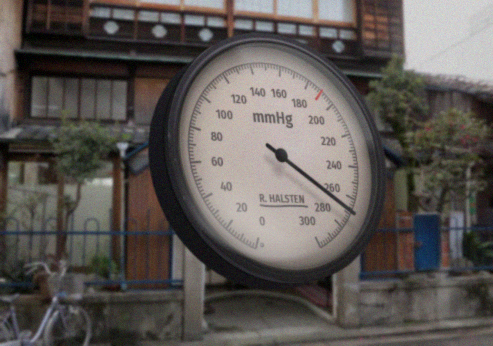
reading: {"value": 270, "unit": "mmHg"}
